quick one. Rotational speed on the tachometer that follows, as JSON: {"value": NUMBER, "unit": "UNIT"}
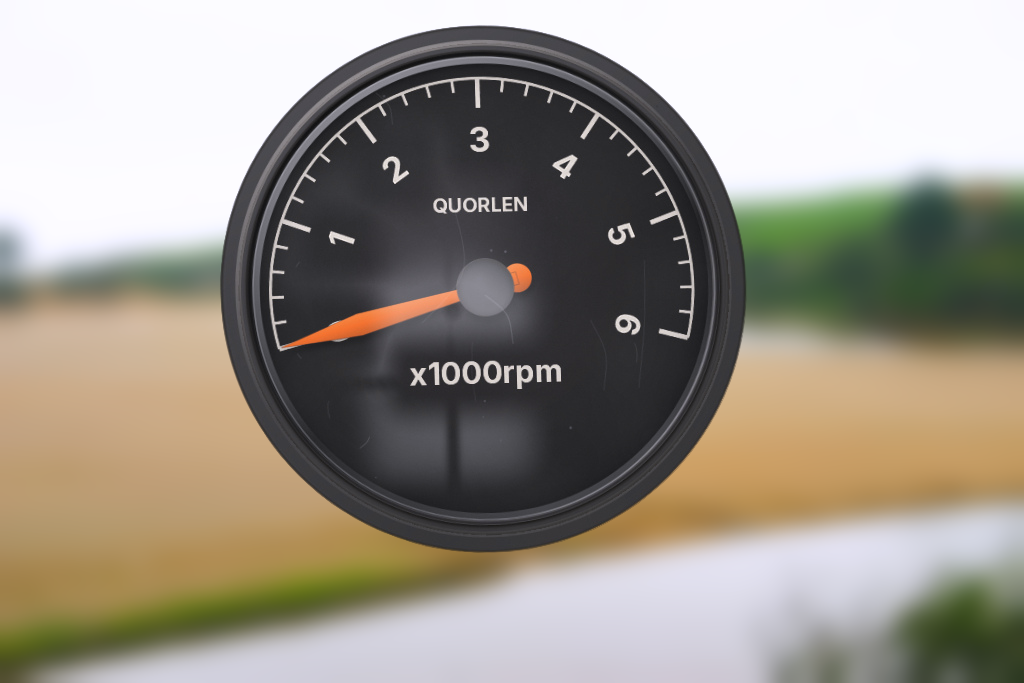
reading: {"value": 0, "unit": "rpm"}
